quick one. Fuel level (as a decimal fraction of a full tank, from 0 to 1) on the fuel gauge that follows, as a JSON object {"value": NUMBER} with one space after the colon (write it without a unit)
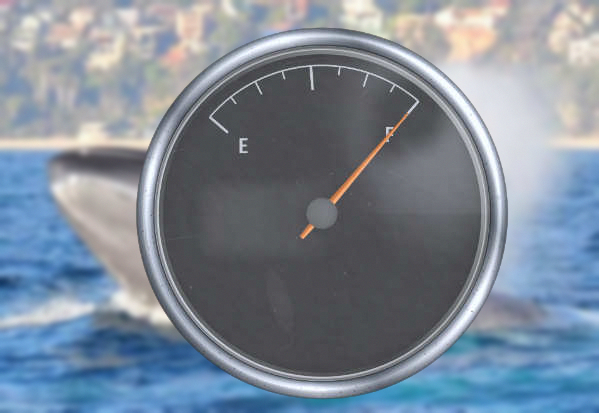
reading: {"value": 1}
